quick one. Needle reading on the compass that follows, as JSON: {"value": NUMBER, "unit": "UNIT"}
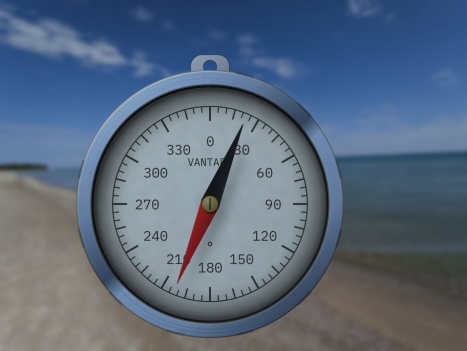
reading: {"value": 202.5, "unit": "°"}
